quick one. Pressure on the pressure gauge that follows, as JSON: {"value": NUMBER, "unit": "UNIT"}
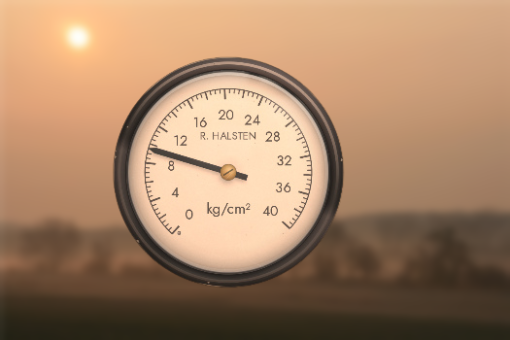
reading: {"value": 9.5, "unit": "kg/cm²"}
